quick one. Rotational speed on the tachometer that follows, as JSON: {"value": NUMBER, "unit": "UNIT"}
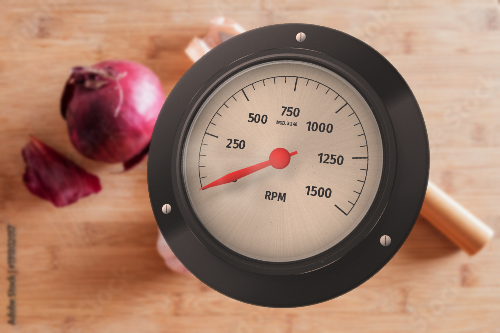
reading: {"value": 0, "unit": "rpm"}
